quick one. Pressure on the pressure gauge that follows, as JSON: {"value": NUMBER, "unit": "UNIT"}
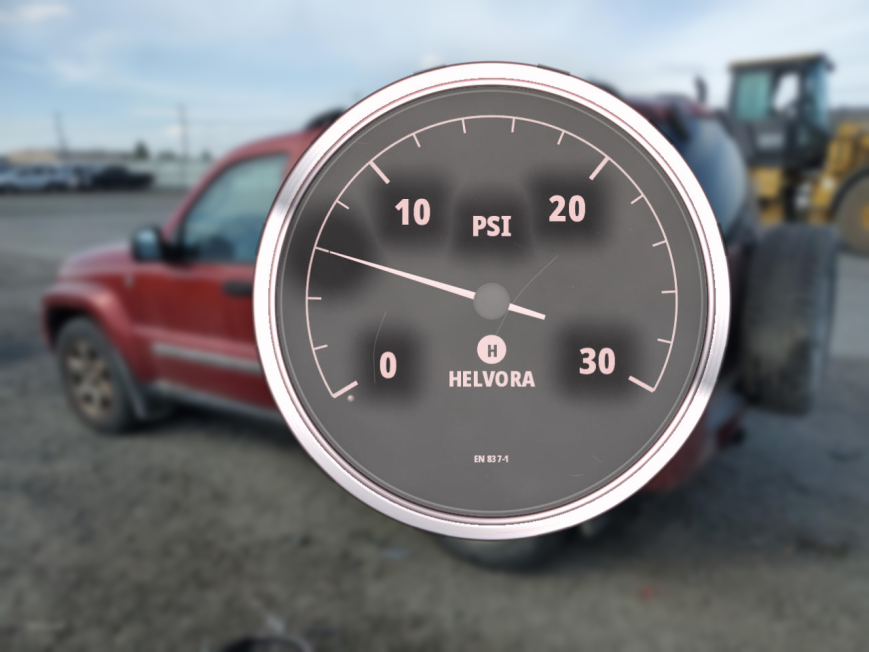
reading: {"value": 6, "unit": "psi"}
